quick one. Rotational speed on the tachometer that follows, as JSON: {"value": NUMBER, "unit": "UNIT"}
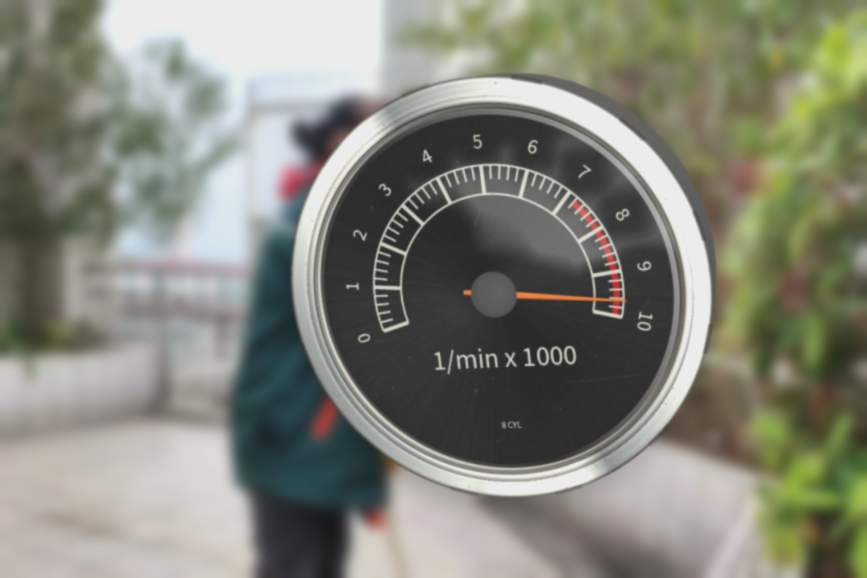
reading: {"value": 9600, "unit": "rpm"}
